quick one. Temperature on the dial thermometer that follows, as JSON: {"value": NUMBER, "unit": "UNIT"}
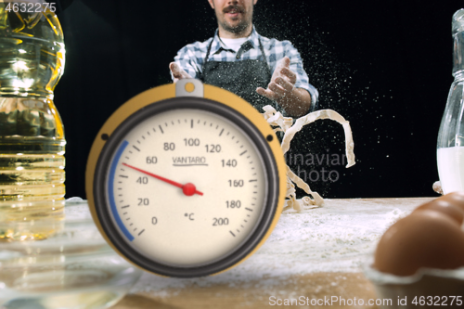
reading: {"value": 48, "unit": "°C"}
